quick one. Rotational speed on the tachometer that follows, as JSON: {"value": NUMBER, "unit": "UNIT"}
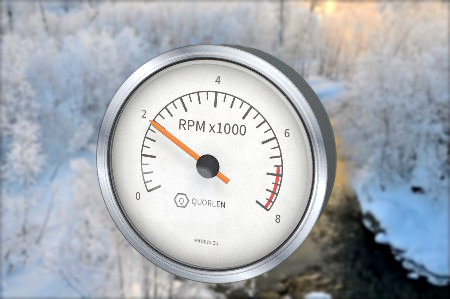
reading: {"value": 2000, "unit": "rpm"}
